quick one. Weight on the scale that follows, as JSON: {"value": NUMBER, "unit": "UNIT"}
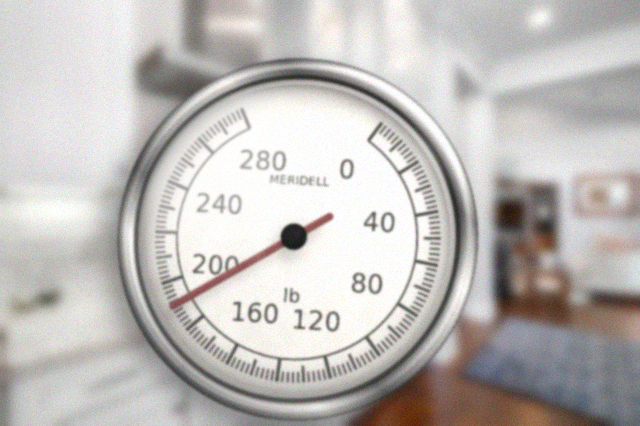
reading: {"value": 190, "unit": "lb"}
